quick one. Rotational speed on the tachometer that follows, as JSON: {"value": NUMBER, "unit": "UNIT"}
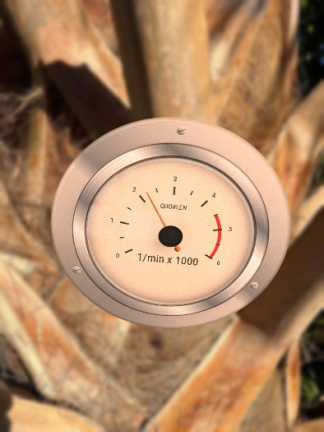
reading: {"value": 2250, "unit": "rpm"}
